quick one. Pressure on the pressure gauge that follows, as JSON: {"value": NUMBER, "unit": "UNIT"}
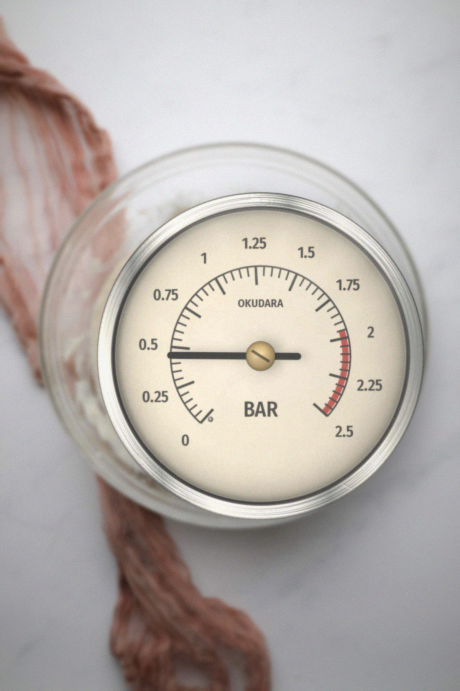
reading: {"value": 0.45, "unit": "bar"}
